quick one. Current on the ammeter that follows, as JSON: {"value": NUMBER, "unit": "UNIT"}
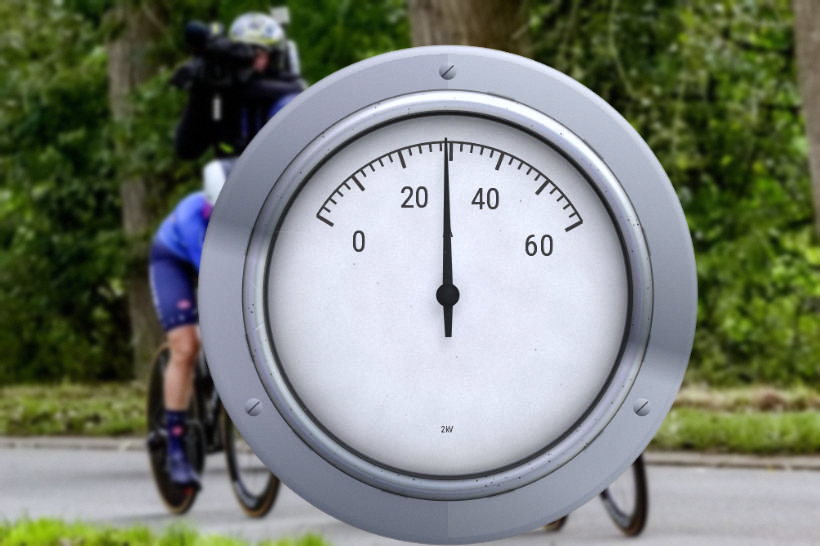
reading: {"value": 29, "unit": "A"}
